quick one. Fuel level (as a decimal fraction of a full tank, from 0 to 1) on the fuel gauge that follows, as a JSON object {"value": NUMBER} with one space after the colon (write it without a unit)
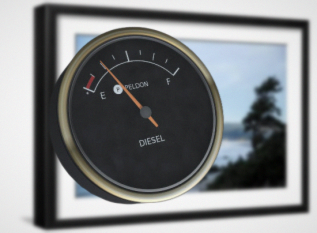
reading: {"value": 0.25}
